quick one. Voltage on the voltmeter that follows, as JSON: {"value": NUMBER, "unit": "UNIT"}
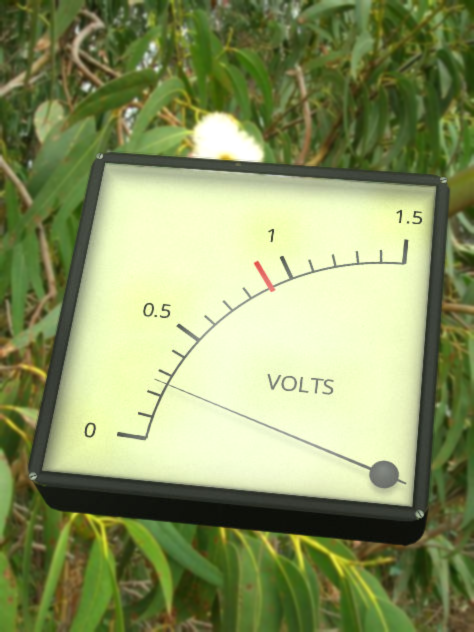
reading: {"value": 0.25, "unit": "V"}
